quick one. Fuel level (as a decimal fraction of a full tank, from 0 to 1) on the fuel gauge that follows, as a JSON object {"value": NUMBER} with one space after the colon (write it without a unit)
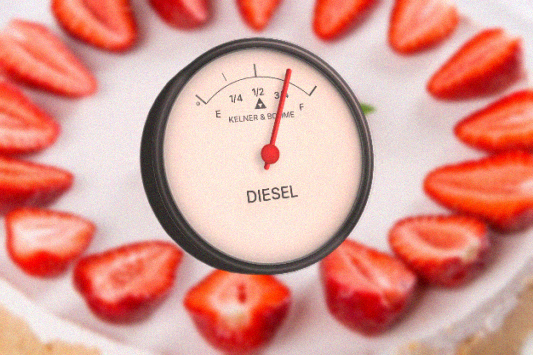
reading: {"value": 0.75}
